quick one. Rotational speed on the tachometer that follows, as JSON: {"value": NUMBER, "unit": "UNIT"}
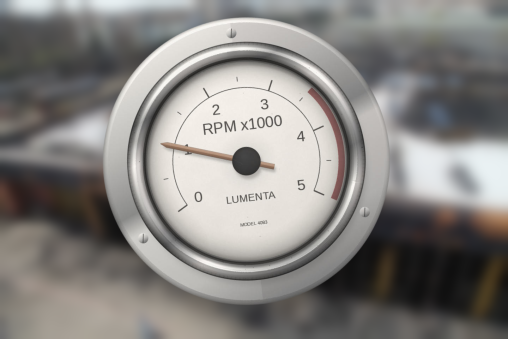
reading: {"value": 1000, "unit": "rpm"}
